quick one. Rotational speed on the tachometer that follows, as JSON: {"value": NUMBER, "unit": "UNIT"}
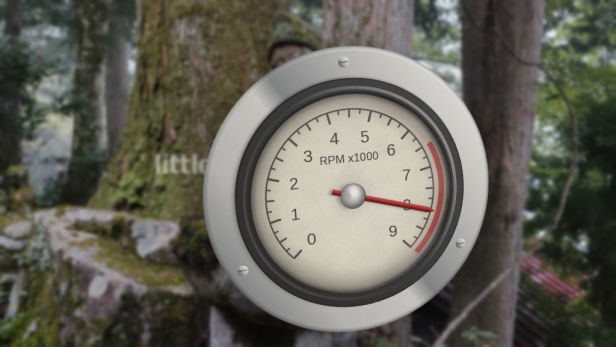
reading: {"value": 8000, "unit": "rpm"}
